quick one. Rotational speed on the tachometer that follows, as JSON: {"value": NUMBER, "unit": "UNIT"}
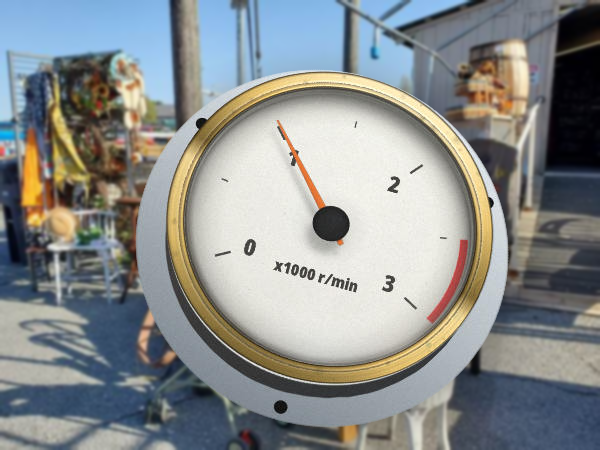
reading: {"value": 1000, "unit": "rpm"}
